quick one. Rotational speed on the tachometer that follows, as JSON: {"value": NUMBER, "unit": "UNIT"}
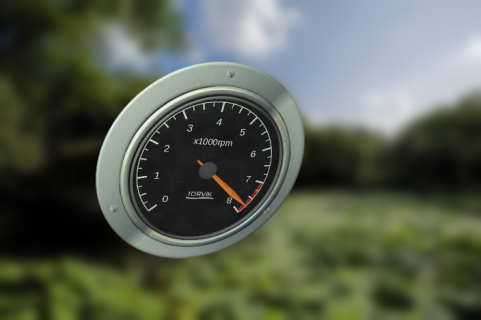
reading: {"value": 7750, "unit": "rpm"}
